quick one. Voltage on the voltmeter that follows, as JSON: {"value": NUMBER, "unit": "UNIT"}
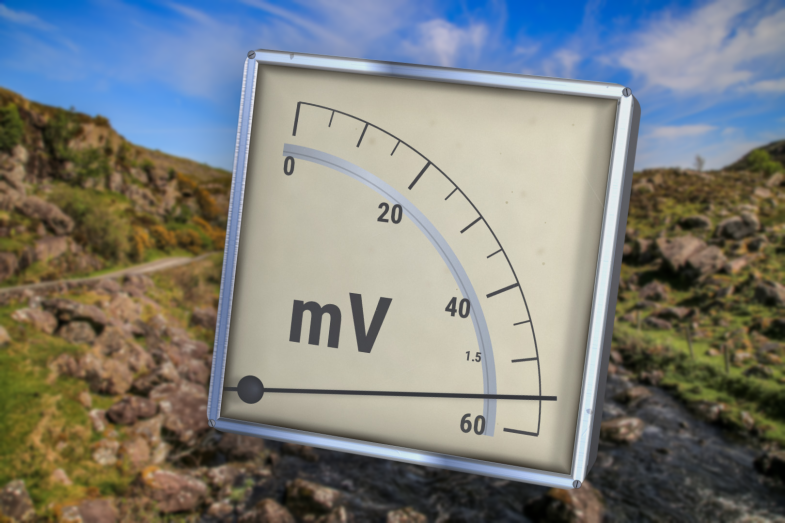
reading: {"value": 55, "unit": "mV"}
